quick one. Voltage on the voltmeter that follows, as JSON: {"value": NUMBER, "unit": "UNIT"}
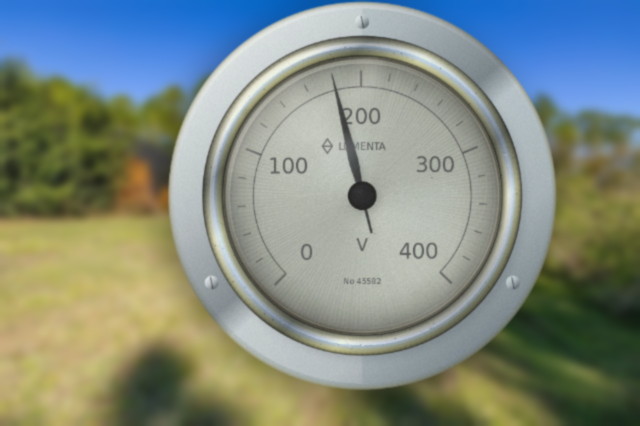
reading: {"value": 180, "unit": "V"}
